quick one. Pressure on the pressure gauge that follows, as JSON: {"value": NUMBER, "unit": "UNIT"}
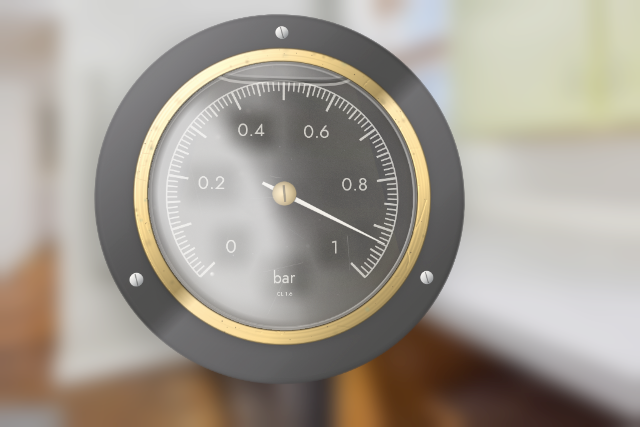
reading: {"value": 0.93, "unit": "bar"}
